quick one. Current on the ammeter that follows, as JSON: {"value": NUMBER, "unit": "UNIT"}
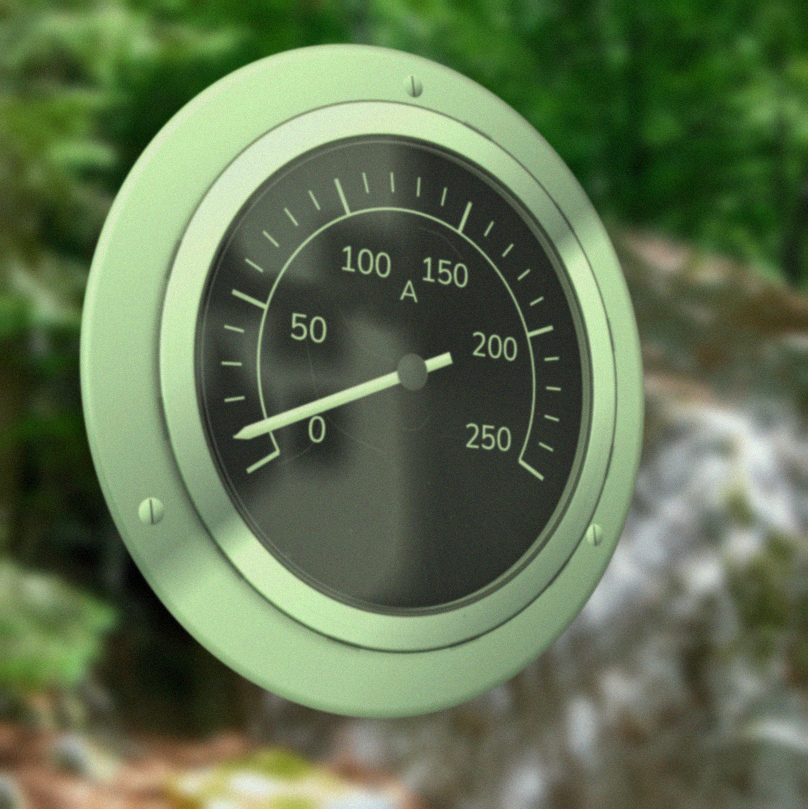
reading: {"value": 10, "unit": "A"}
